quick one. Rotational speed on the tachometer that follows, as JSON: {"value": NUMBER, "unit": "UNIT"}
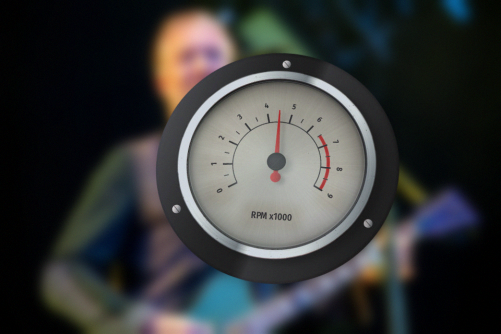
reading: {"value": 4500, "unit": "rpm"}
